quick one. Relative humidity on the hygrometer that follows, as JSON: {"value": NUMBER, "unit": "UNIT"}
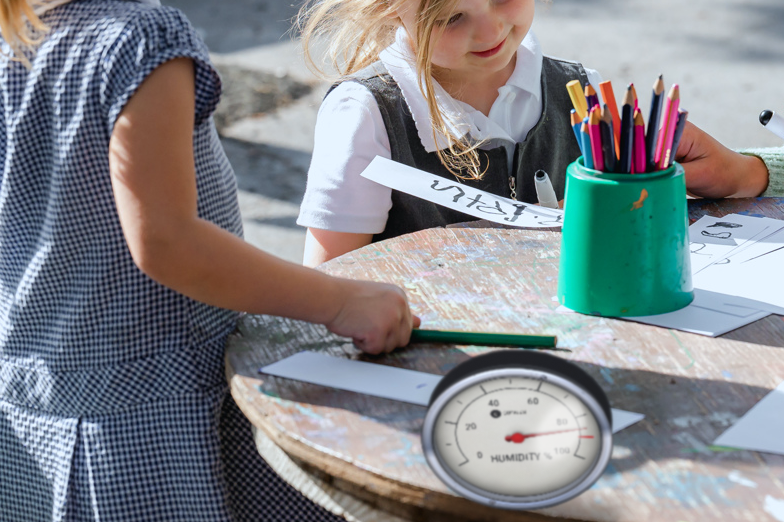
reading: {"value": 85, "unit": "%"}
